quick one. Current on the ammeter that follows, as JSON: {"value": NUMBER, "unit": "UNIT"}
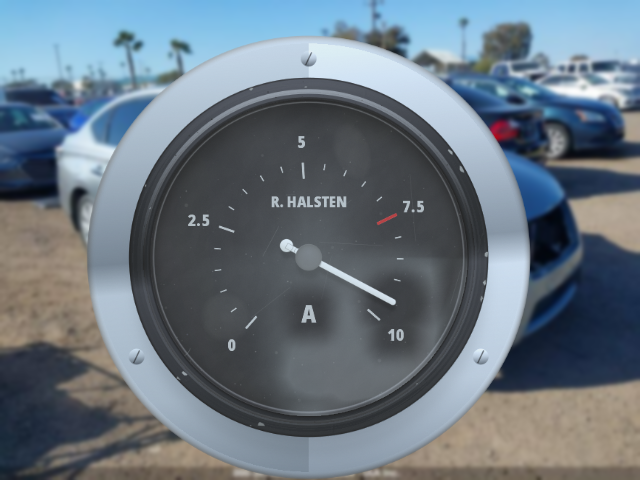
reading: {"value": 9.5, "unit": "A"}
